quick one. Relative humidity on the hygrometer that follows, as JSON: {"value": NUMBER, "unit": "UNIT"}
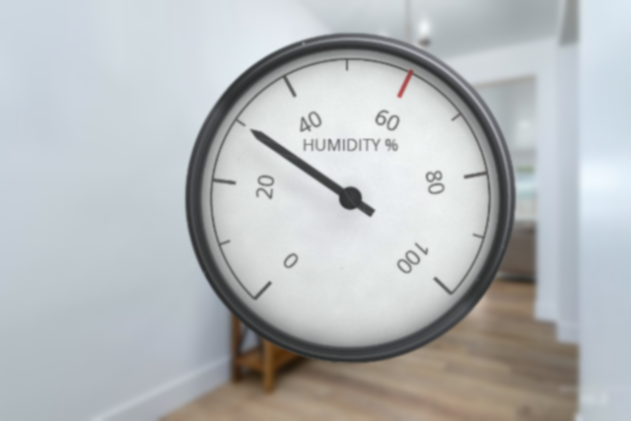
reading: {"value": 30, "unit": "%"}
